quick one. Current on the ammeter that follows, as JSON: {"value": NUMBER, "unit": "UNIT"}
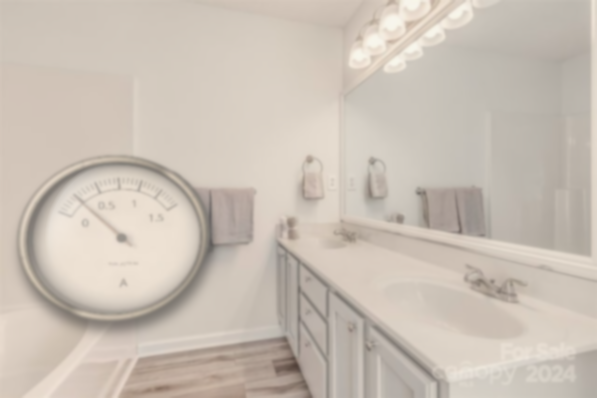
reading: {"value": 0.25, "unit": "A"}
